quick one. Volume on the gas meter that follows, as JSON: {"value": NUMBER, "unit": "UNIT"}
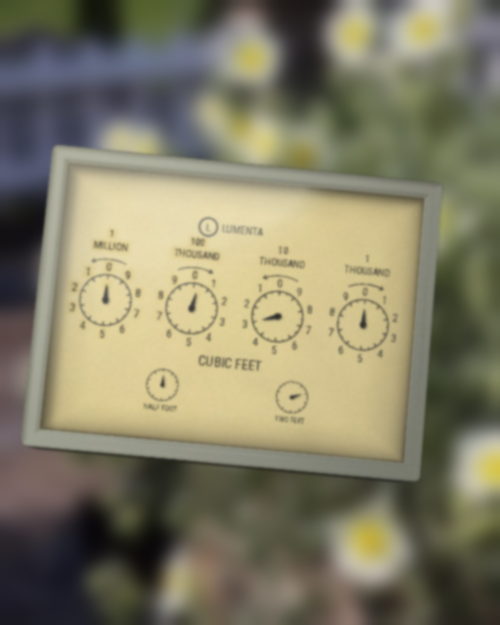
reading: {"value": 3000, "unit": "ft³"}
